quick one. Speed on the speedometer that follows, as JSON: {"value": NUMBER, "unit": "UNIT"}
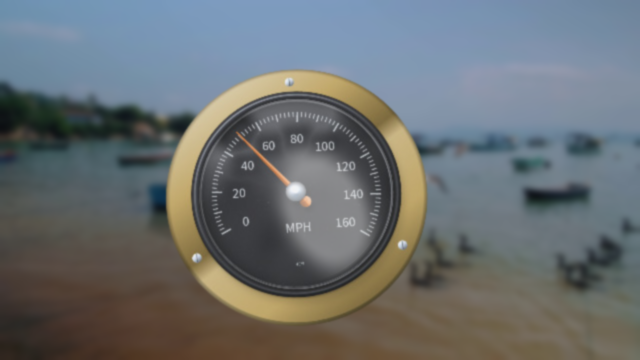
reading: {"value": 50, "unit": "mph"}
